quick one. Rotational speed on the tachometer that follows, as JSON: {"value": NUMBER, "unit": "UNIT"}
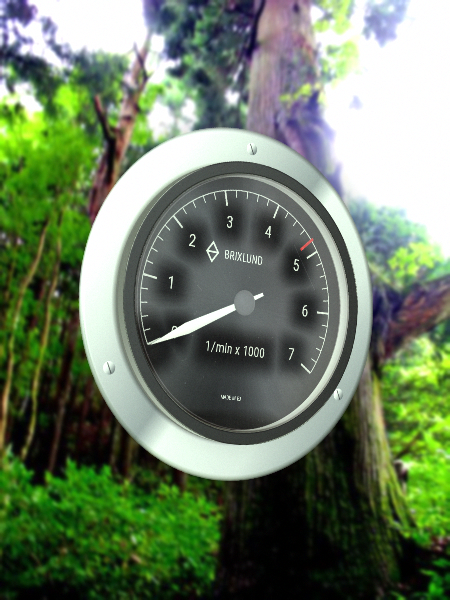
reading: {"value": 0, "unit": "rpm"}
